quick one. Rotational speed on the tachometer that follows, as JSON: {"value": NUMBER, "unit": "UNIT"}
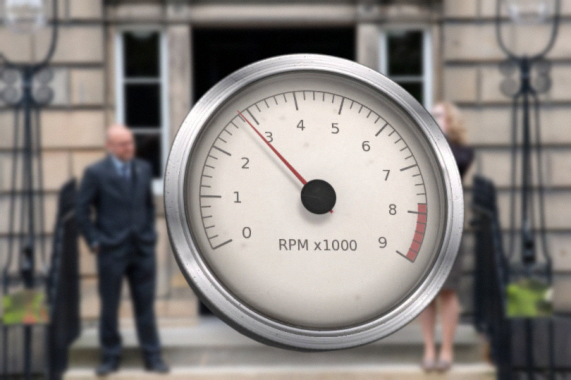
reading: {"value": 2800, "unit": "rpm"}
